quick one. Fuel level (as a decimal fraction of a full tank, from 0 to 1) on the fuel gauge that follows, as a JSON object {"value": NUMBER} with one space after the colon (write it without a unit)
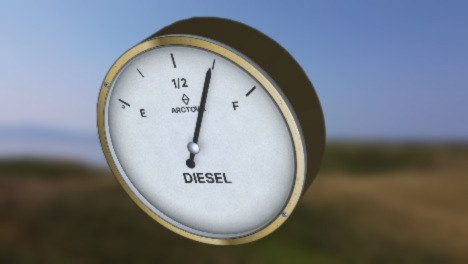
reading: {"value": 0.75}
